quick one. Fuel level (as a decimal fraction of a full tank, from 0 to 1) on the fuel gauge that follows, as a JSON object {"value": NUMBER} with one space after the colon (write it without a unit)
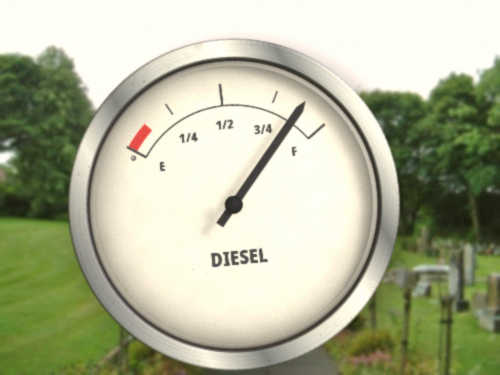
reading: {"value": 0.875}
